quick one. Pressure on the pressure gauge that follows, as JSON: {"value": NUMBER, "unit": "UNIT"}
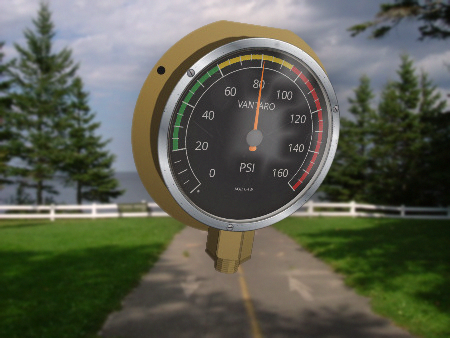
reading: {"value": 80, "unit": "psi"}
